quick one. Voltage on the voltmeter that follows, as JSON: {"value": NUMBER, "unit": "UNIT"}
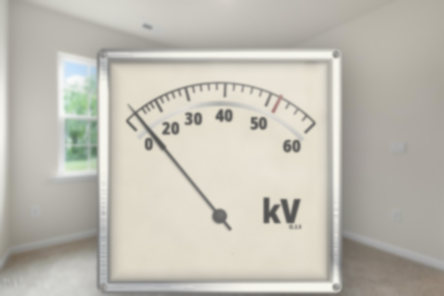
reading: {"value": 10, "unit": "kV"}
